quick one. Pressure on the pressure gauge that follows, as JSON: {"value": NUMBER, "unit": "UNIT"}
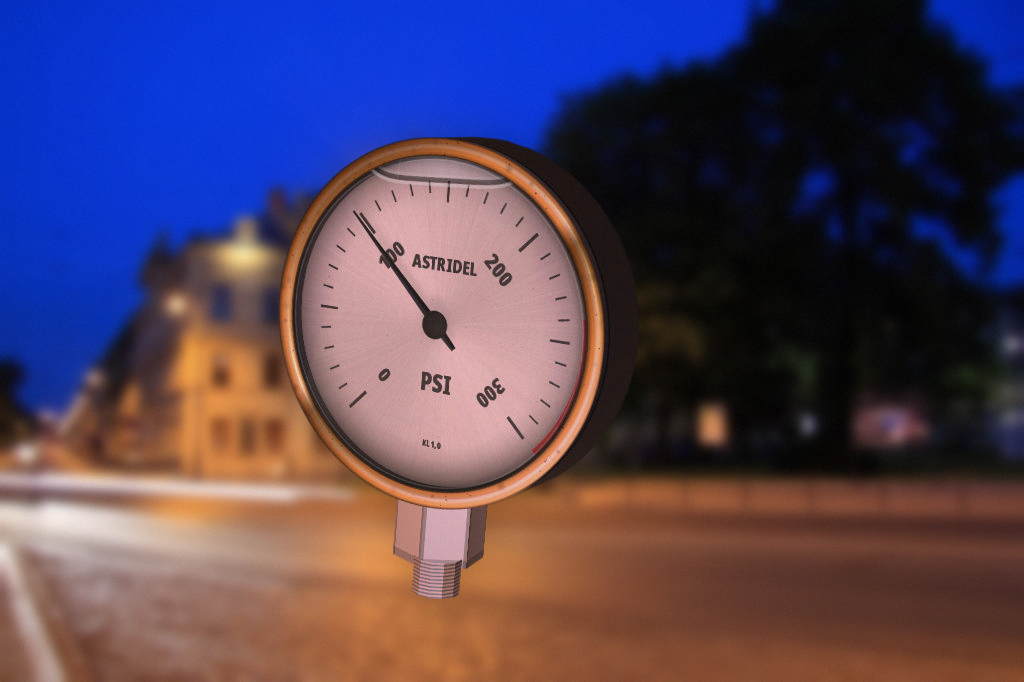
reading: {"value": 100, "unit": "psi"}
